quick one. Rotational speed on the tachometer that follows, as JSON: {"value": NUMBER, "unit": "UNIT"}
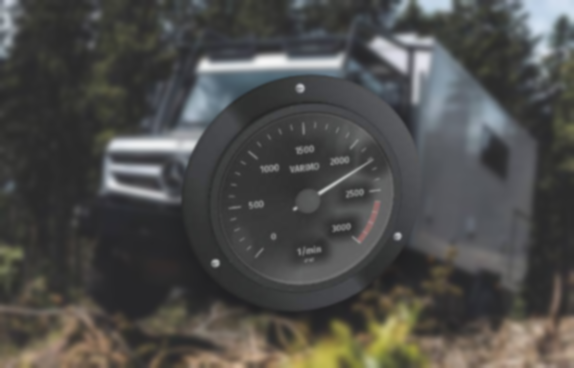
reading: {"value": 2200, "unit": "rpm"}
